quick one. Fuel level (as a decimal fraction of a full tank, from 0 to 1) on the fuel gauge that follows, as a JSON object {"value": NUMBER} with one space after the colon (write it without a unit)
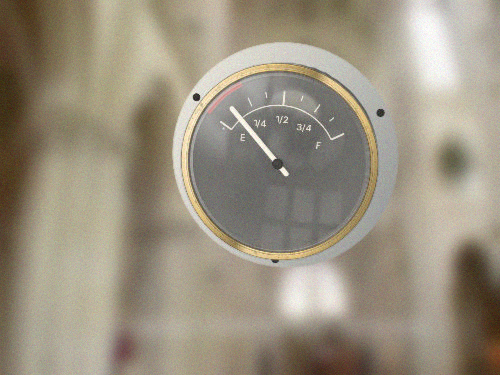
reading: {"value": 0.125}
